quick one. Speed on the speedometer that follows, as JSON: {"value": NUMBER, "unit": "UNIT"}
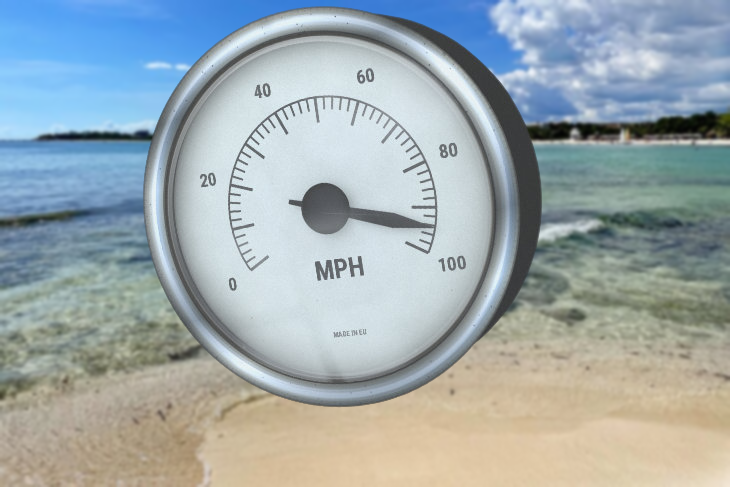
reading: {"value": 94, "unit": "mph"}
